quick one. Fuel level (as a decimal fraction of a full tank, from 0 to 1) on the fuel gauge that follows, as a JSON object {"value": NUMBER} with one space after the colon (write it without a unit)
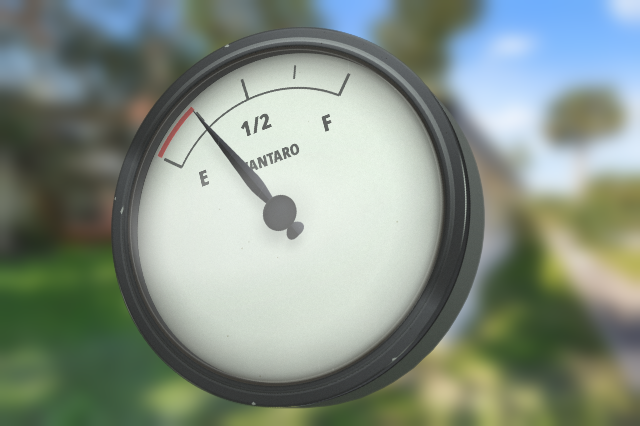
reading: {"value": 0.25}
